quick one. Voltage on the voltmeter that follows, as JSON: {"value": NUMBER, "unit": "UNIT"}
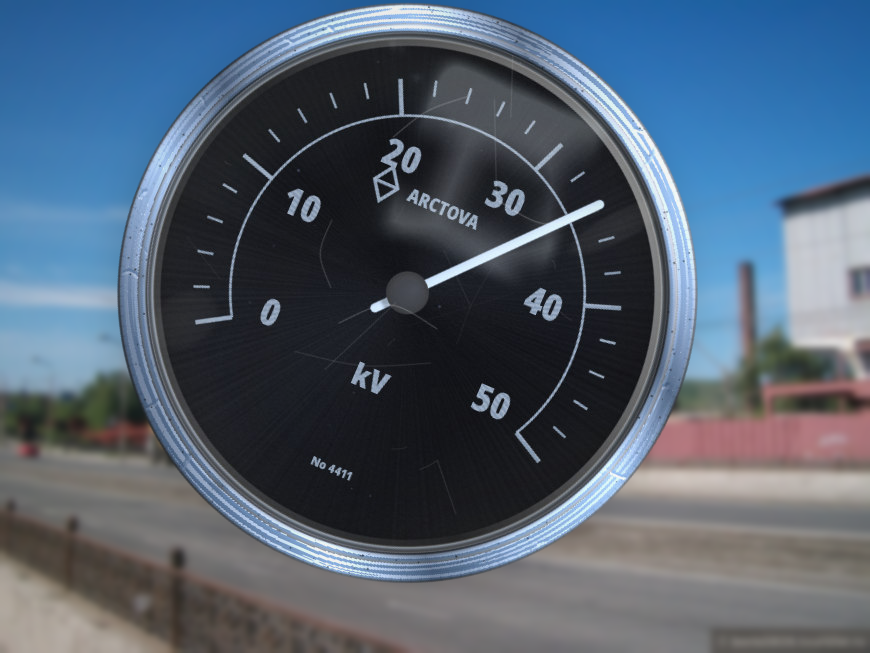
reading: {"value": 34, "unit": "kV"}
